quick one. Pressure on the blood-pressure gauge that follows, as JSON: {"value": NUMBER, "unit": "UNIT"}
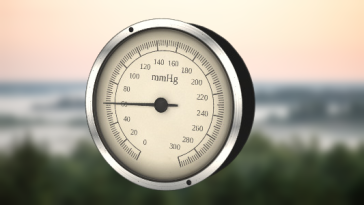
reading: {"value": 60, "unit": "mmHg"}
